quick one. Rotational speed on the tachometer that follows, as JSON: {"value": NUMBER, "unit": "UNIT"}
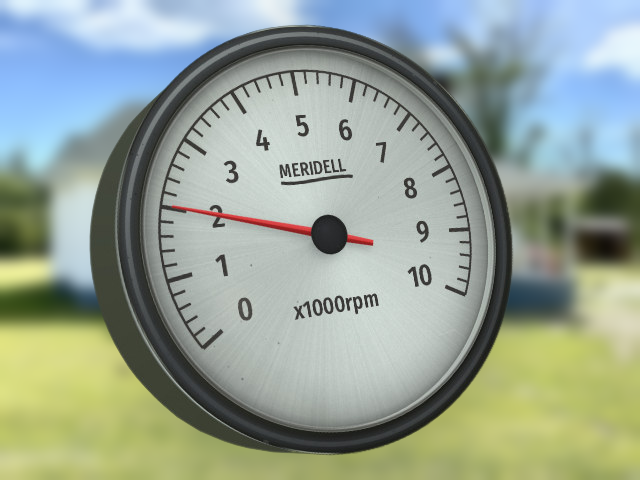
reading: {"value": 2000, "unit": "rpm"}
